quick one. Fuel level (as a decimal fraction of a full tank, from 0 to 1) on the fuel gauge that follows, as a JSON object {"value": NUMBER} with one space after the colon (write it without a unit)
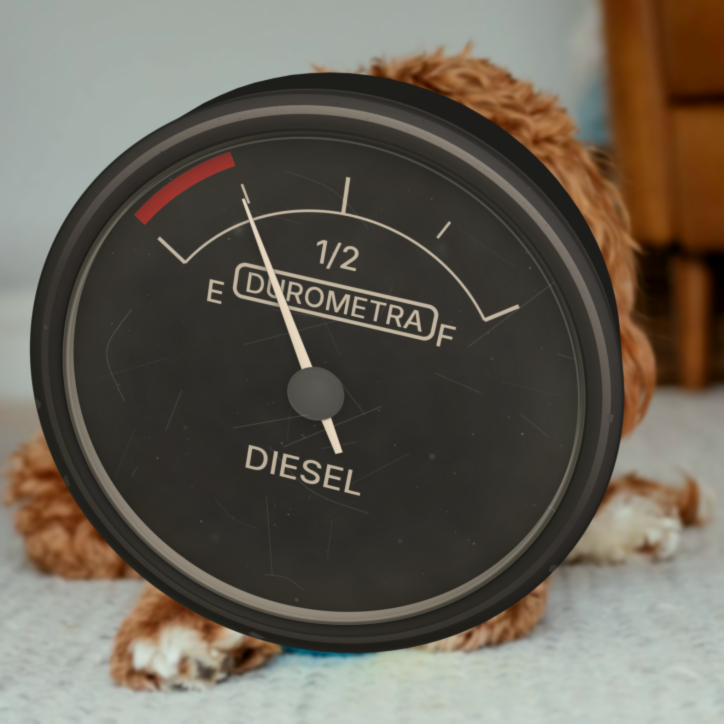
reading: {"value": 0.25}
